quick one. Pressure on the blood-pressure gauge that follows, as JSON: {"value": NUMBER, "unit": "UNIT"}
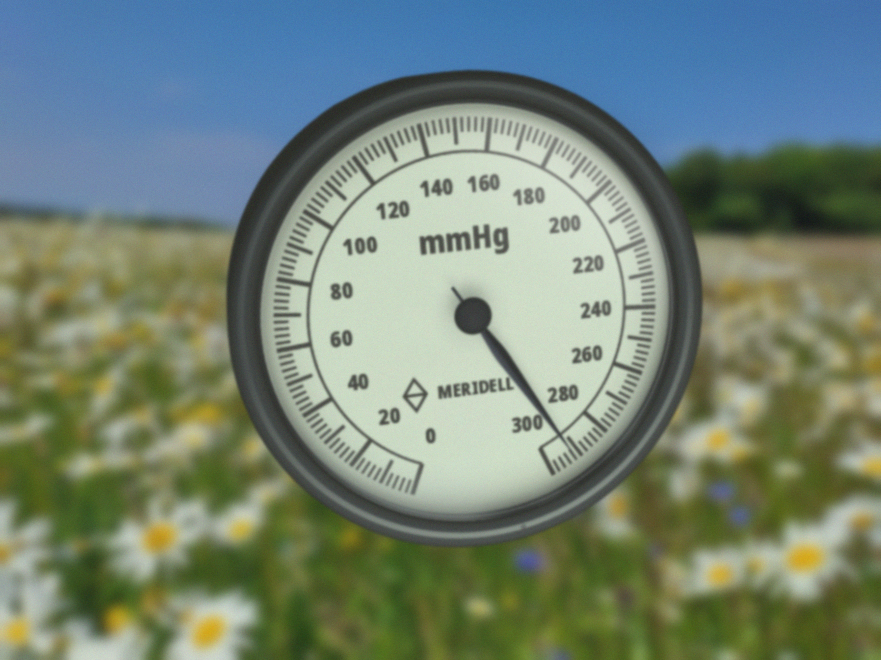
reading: {"value": 292, "unit": "mmHg"}
